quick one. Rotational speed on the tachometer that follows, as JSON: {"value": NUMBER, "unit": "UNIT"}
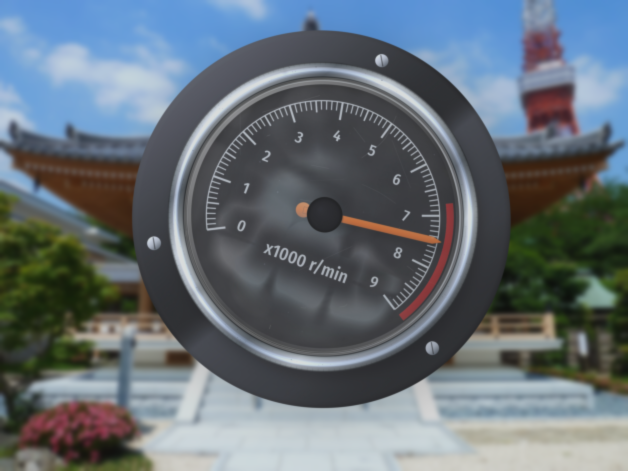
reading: {"value": 7500, "unit": "rpm"}
